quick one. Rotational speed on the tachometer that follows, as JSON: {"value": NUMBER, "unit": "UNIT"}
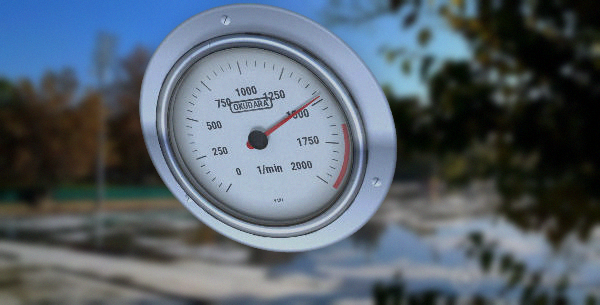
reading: {"value": 1475, "unit": "rpm"}
